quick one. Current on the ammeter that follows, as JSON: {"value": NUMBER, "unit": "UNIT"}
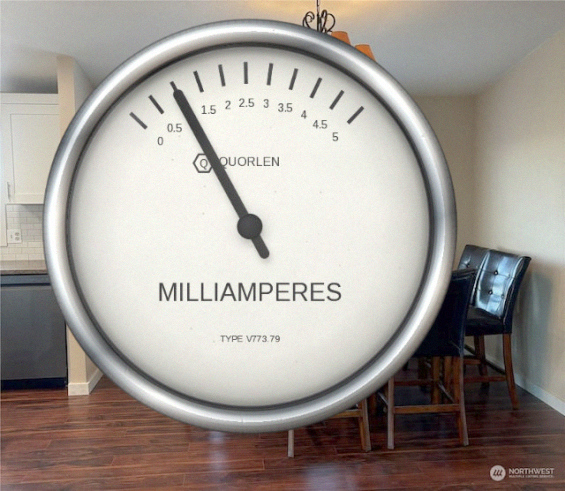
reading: {"value": 1, "unit": "mA"}
